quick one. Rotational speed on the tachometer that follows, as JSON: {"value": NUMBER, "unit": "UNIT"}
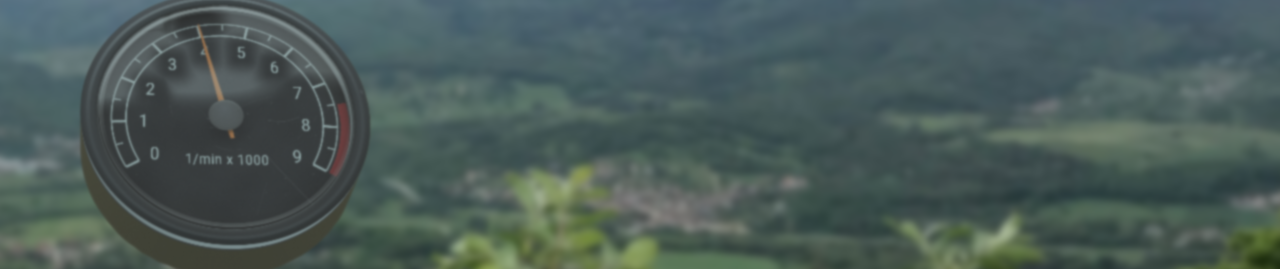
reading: {"value": 4000, "unit": "rpm"}
